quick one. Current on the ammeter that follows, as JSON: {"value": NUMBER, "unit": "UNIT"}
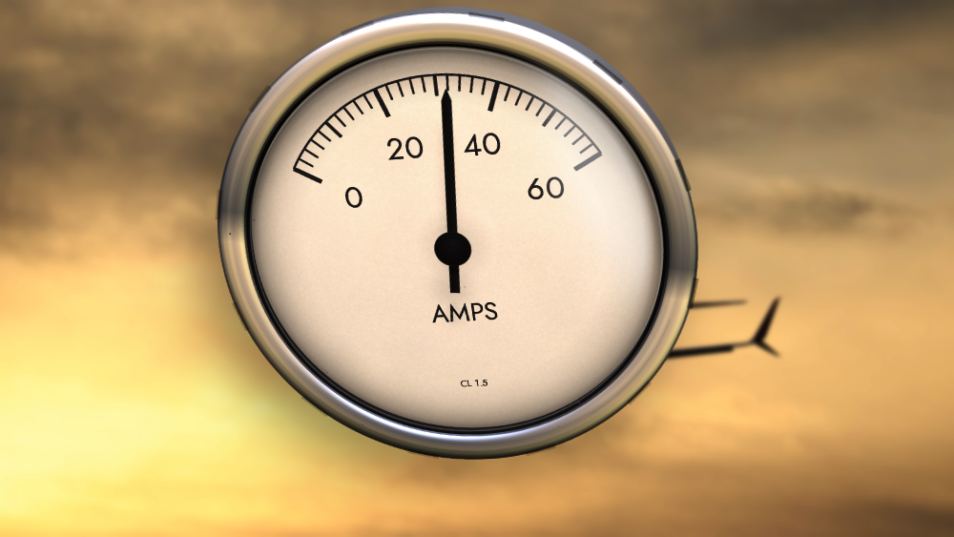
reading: {"value": 32, "unit": "A"}
